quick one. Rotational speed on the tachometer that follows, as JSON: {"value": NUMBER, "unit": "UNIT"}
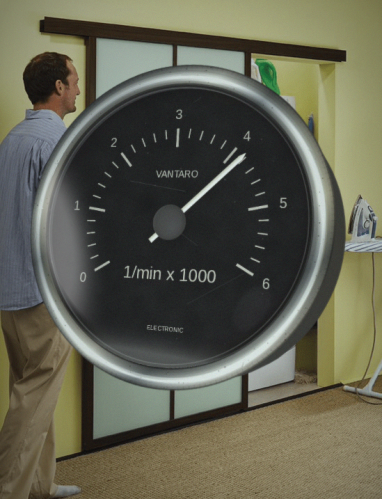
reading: {"value": 4200, "unit": "rpm"}
